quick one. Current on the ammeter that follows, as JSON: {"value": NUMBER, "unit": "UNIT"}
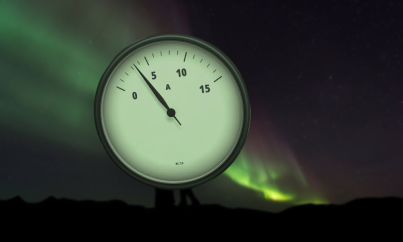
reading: {"value": 3.5, "unit": "A"}
